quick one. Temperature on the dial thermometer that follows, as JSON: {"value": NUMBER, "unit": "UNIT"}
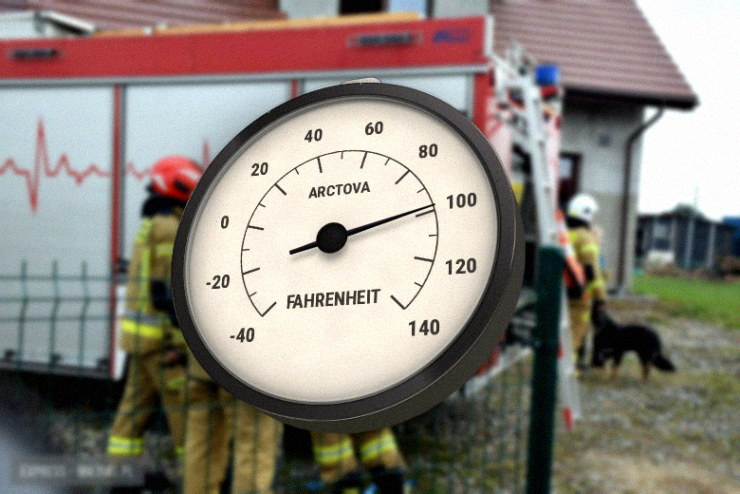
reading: {"value": 100, "unit": "°F"}
